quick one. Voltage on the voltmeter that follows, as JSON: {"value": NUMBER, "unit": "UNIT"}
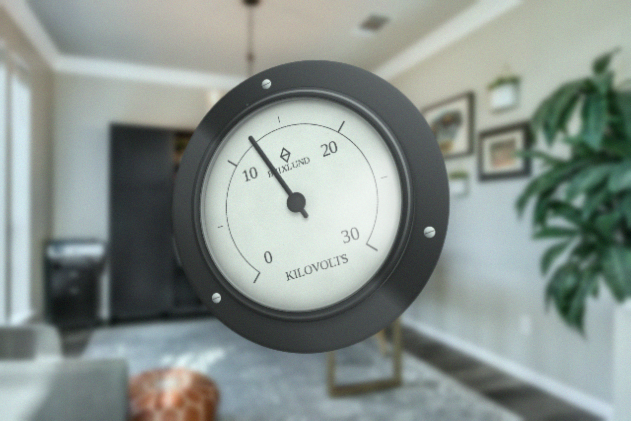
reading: {"value": 12.5, "unit": "kV"}
